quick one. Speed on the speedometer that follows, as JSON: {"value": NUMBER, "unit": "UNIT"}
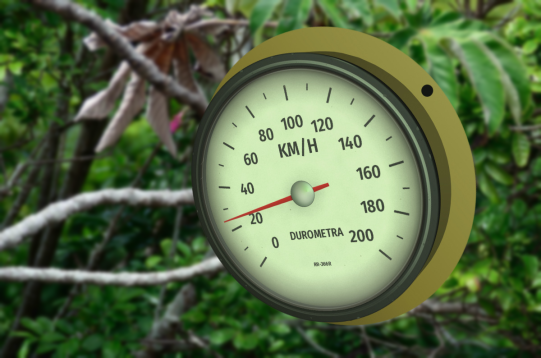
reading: {"value": 25, "unit": "km/h"}
